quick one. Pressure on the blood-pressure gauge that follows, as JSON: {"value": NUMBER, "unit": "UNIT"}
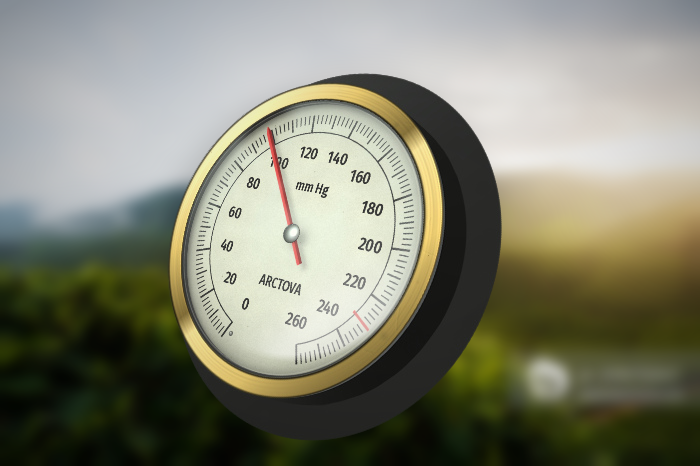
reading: {"value": 100, "unit": "mmHg"}
